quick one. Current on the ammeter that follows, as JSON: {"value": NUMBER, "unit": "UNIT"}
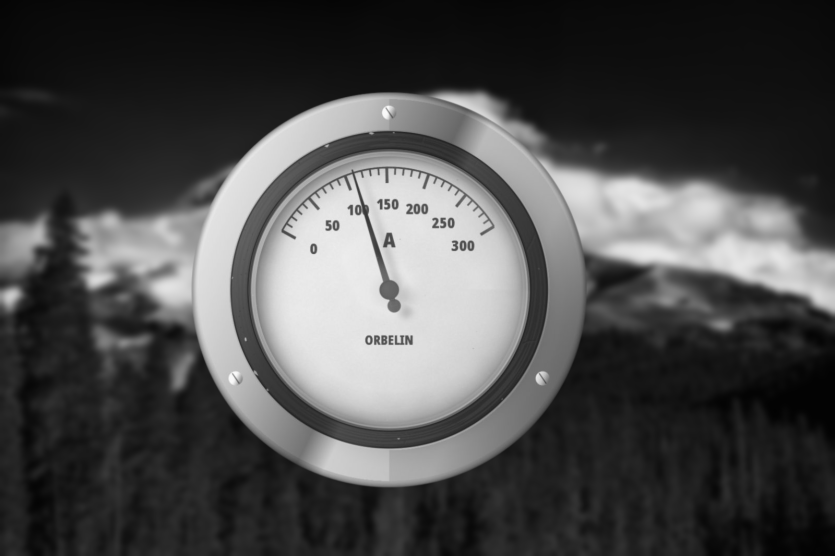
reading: {"value": 110, "unit": "A"}
